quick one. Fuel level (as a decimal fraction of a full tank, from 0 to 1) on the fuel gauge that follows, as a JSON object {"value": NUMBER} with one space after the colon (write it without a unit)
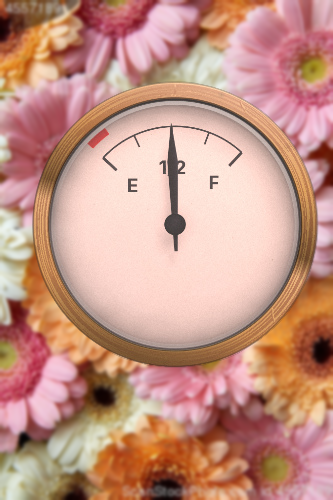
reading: {"value": 0.5}
